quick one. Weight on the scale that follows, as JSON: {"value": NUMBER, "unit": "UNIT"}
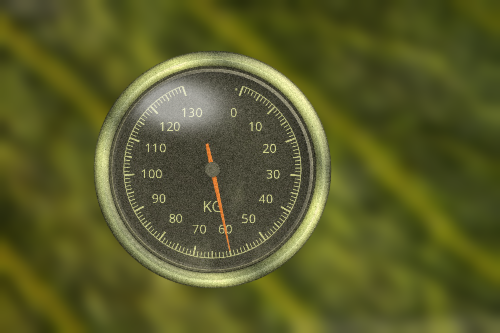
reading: {"value": 60, "unit": "kg"}
